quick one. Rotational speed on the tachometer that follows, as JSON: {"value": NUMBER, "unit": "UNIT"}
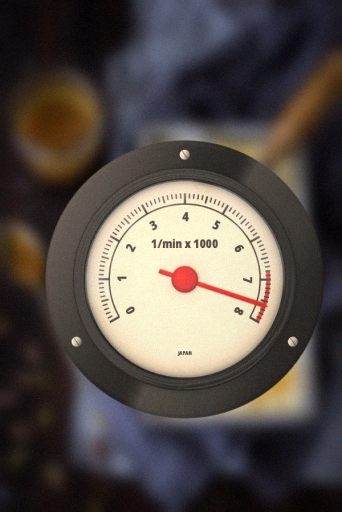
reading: {"value": 7600, "unit": "rpm"}
